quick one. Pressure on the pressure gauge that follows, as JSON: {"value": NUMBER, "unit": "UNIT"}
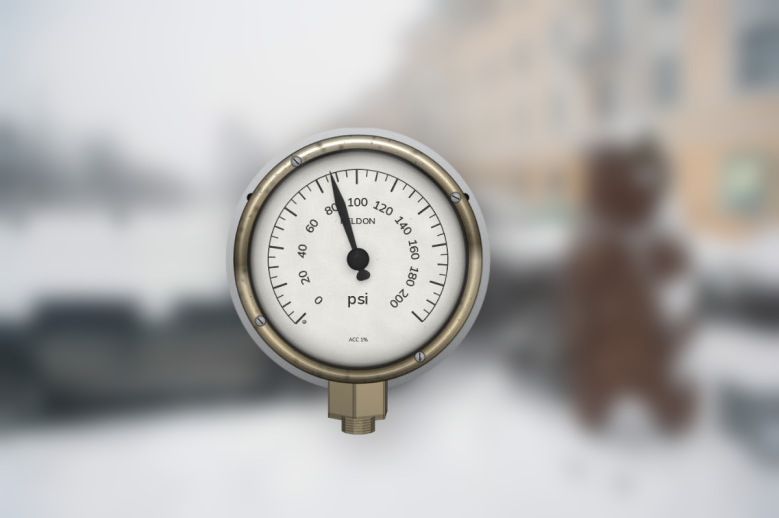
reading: {"value": 87.5, "unit": "psi"}
